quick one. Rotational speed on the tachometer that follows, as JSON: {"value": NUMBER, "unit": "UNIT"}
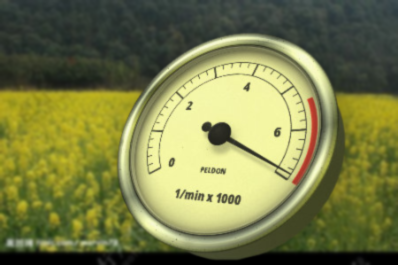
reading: {"value": 6900, "unit": "rpm"}
